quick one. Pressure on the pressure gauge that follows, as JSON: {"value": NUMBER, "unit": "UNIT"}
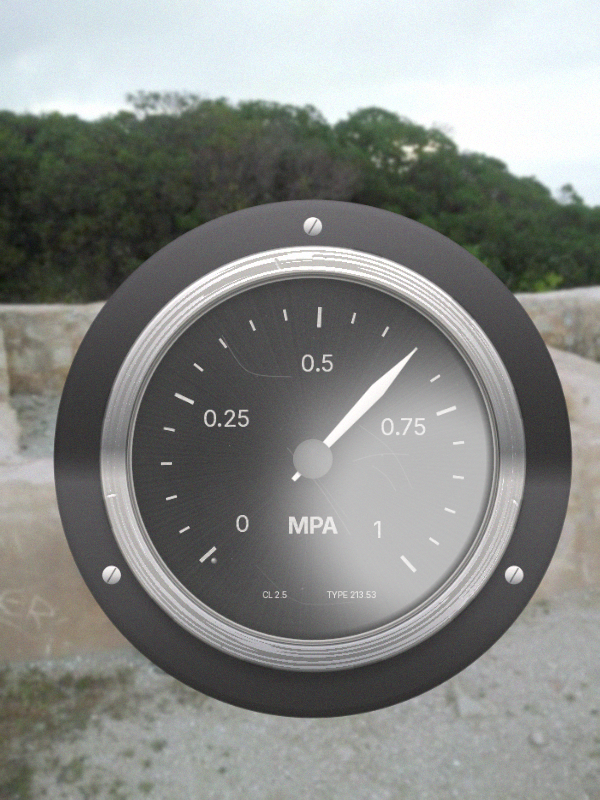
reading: {"value": 0.65, "unit": "MPa"}
